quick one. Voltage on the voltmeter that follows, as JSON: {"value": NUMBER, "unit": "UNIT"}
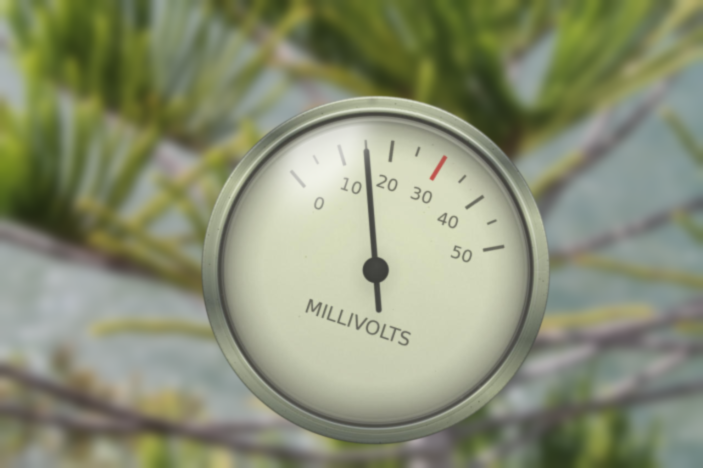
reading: {"value": 15, "unit": "mV"}
